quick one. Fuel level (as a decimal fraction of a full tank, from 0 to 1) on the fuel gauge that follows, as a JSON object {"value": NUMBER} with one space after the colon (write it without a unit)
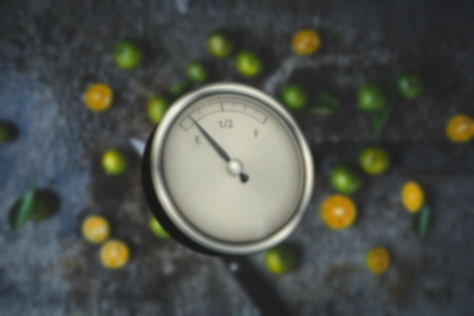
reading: {"value": 0.125}
